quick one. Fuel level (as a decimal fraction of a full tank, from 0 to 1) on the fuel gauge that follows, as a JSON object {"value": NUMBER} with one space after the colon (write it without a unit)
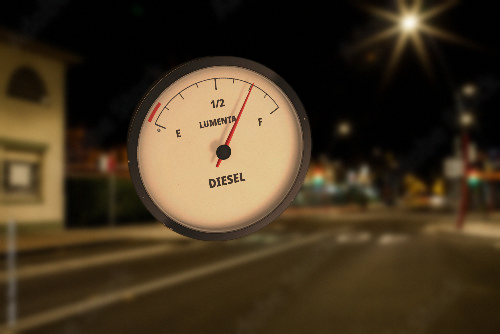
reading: {"value": 0.75}
